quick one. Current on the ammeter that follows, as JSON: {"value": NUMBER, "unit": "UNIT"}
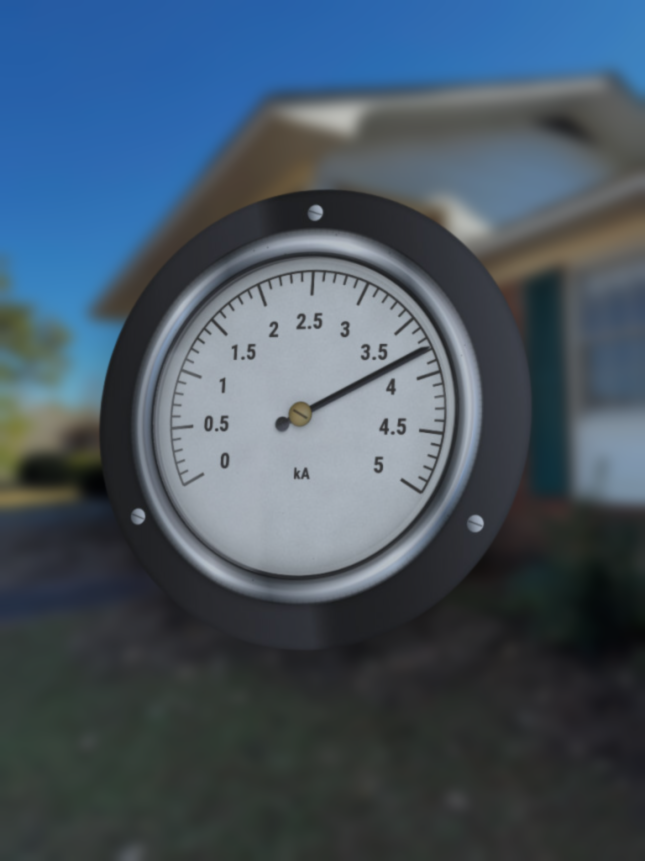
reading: {"value": 3.8, "unit": "kA"}
